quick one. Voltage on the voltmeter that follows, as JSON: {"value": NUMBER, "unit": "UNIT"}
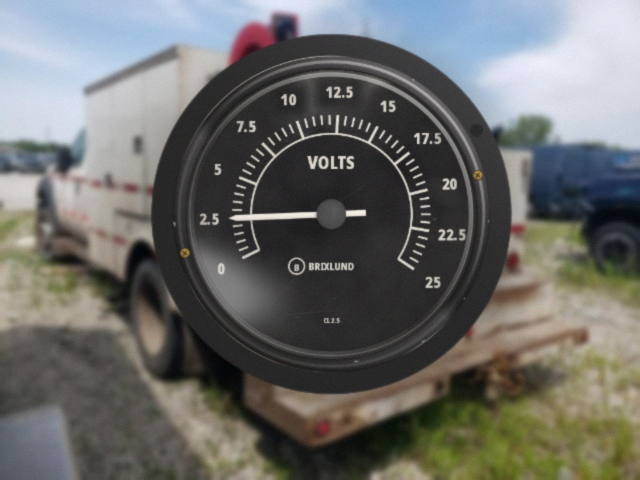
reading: {"value": 2.5, "unit": "V"}
